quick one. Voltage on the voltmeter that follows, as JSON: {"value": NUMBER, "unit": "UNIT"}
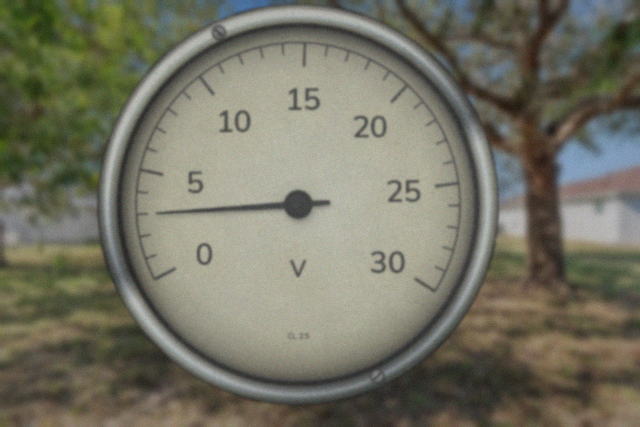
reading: {"value": 3, "unit": "V"}
